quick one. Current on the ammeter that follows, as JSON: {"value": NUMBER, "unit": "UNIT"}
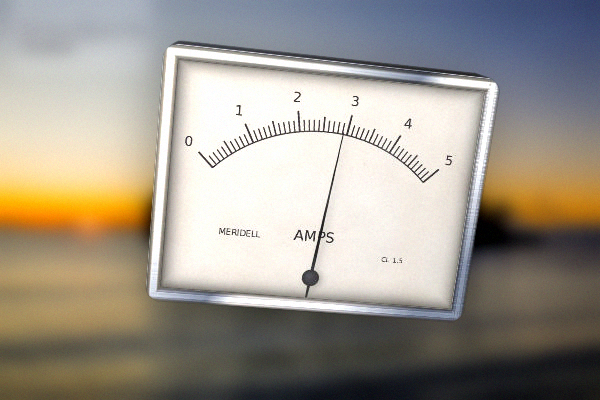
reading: {"value": 2.9, "unit": "A"}
